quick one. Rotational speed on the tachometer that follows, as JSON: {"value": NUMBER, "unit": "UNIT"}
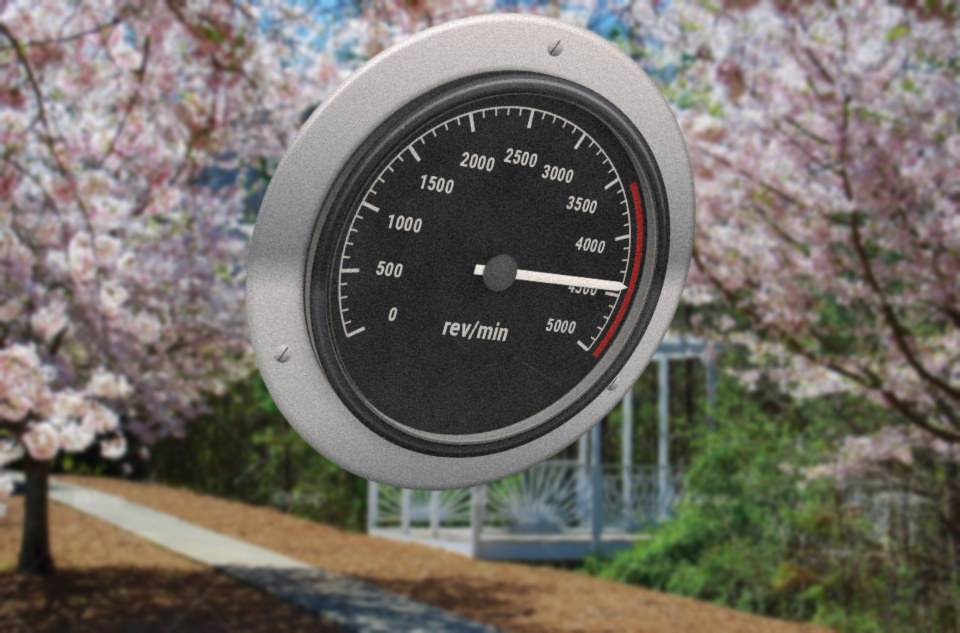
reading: {"value": 4400, "unit": "rpm"}
